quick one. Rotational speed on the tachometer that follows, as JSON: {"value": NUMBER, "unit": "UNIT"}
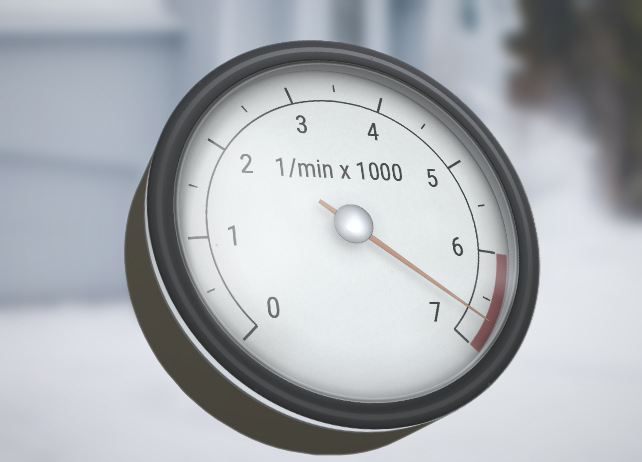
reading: {"value": 6750, "unit": "rpm"}
